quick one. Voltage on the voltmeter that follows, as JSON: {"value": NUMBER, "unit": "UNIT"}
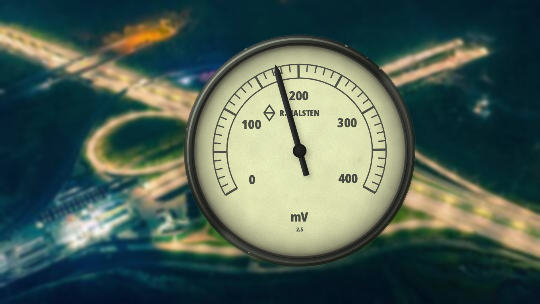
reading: {"value": 175, "unit": "mV"}
